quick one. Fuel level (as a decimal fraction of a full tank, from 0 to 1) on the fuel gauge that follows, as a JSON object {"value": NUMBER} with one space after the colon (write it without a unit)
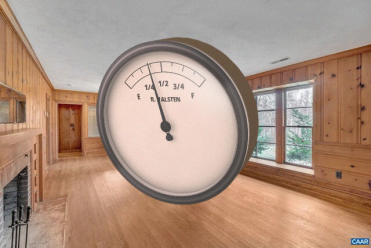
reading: {"value": 0.375}
